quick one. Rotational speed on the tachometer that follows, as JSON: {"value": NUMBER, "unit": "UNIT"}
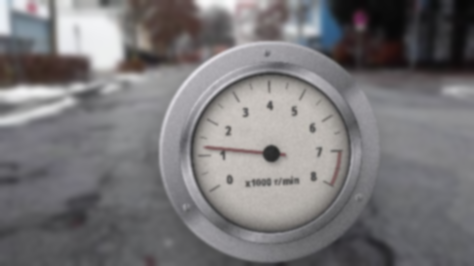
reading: {"value": 1250, "unit": "rpm"}
